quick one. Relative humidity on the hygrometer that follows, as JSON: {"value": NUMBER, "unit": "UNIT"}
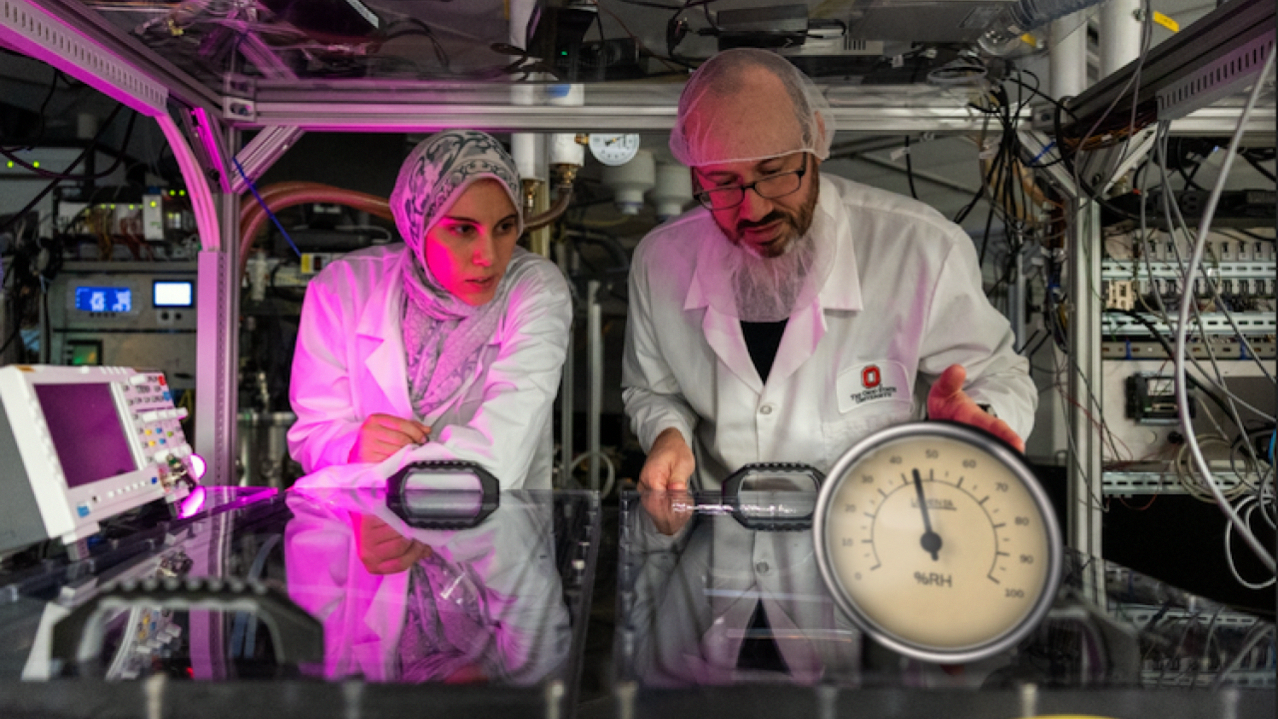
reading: {"value": 45, "unit": "%"}
